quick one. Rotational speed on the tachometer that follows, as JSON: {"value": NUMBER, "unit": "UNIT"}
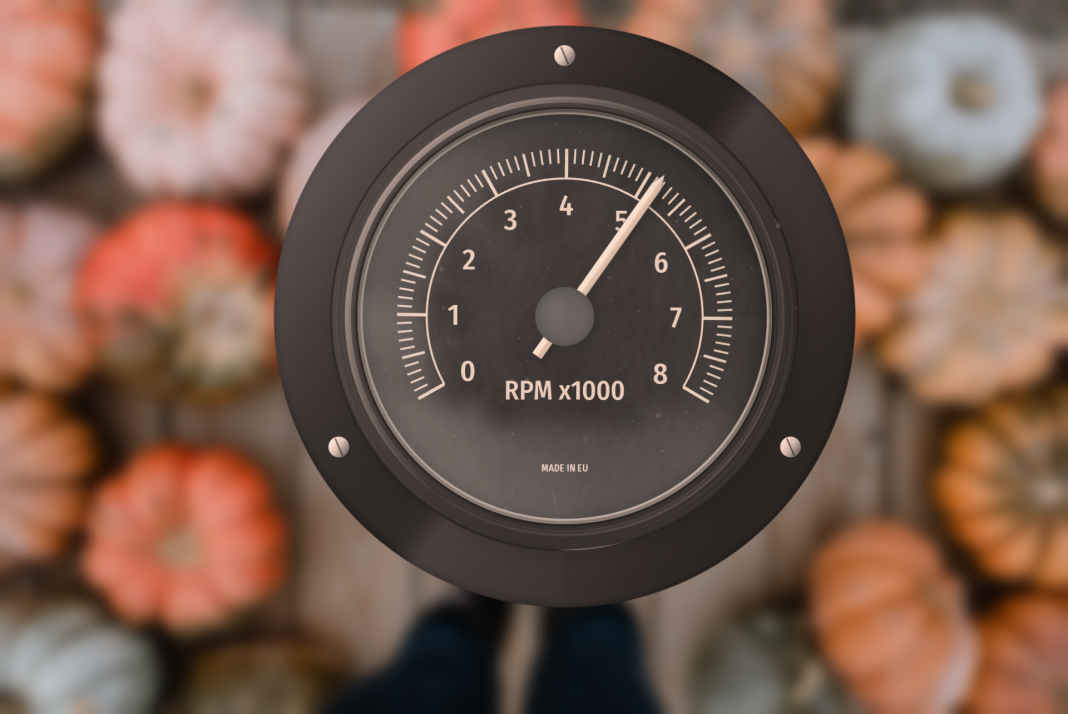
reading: {"value": 5150, "unit": "rpm"}
